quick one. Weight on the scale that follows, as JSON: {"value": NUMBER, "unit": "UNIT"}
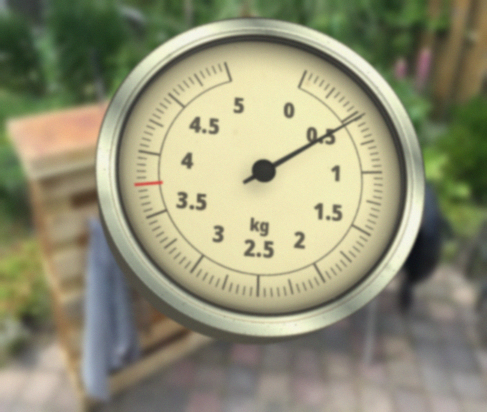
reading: {"value": 0.55, "unit": "kg"}
